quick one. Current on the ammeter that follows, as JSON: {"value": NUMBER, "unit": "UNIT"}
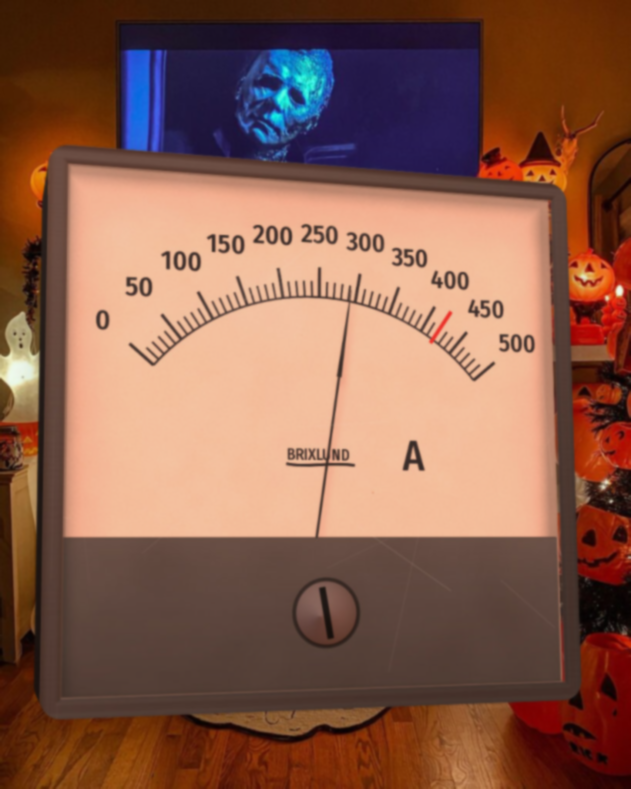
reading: {"value": 290, "unit": "A"}
